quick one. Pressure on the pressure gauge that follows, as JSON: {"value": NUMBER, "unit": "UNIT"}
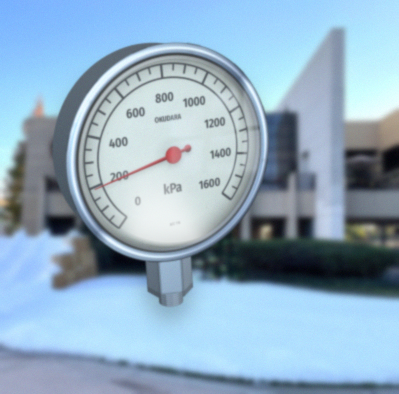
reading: {"value": 200, "unit": "kPa"}
